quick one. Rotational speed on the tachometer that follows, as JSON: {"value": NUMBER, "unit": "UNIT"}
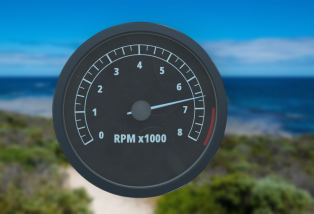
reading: {"value": 6625, "unit": "rpm"}
